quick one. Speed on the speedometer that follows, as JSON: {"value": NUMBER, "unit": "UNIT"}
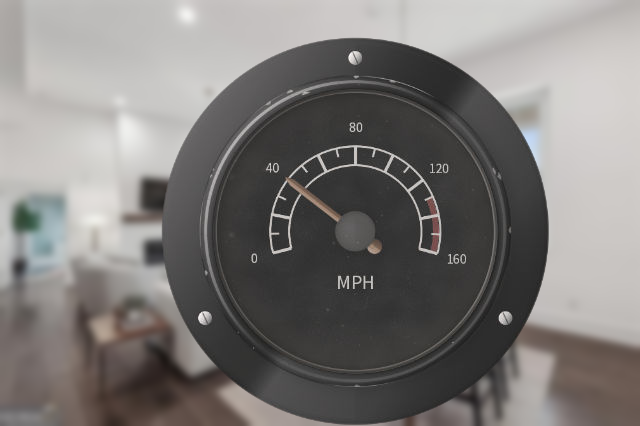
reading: {"value": 40, "unit": "mph"}
